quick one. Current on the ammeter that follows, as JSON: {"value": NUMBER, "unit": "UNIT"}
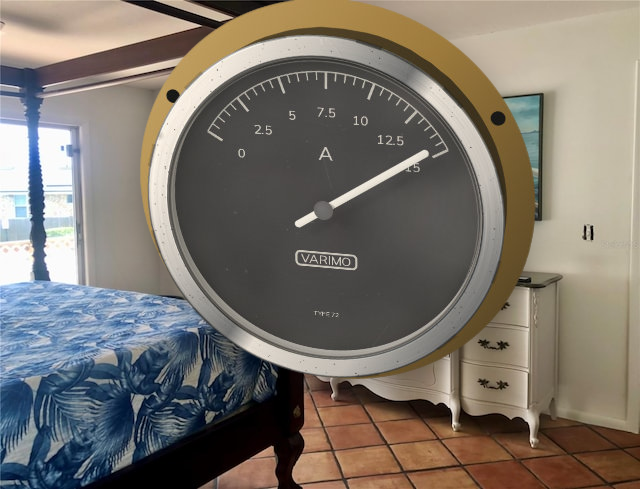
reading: {"value": 14.5, "unit": "A"}
